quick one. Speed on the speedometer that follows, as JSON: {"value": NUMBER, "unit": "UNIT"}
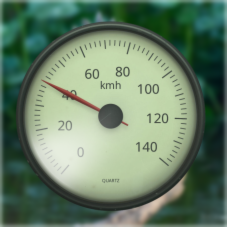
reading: {"value": 40, "unit": "km/h"}
